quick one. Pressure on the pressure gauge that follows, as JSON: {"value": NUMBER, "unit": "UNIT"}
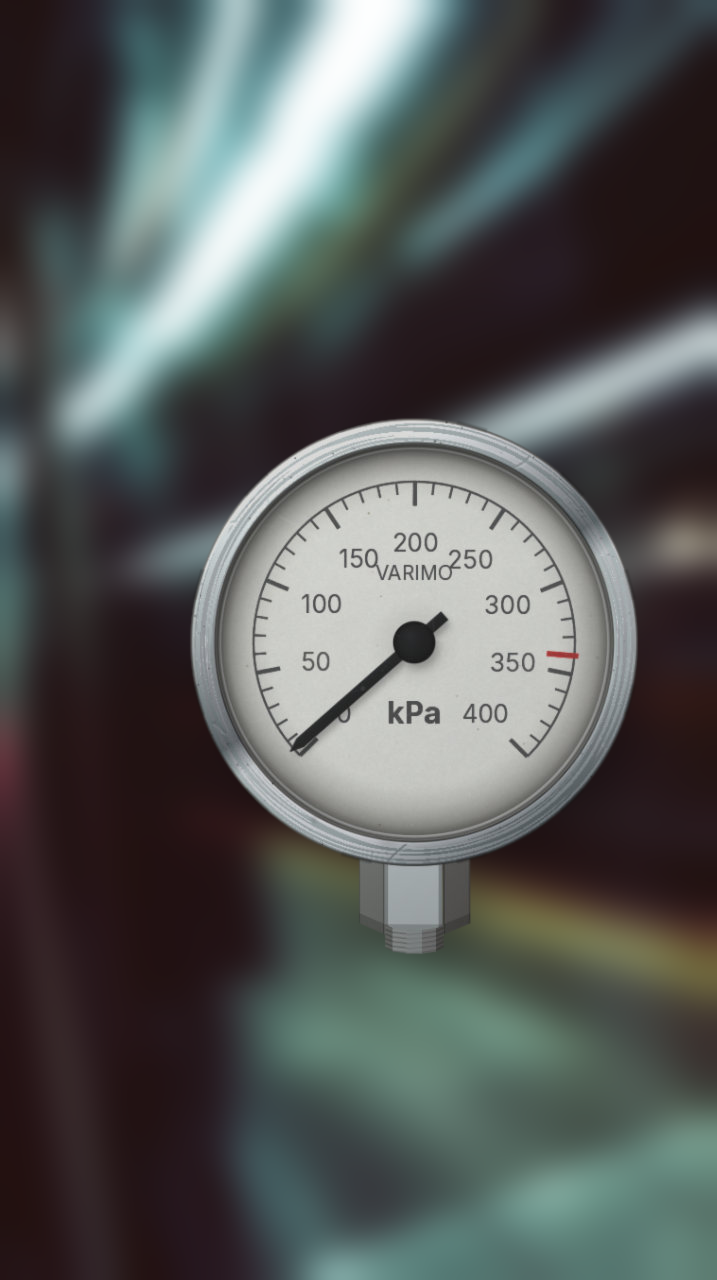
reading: {"value": 5, "unit": "kPa"}
